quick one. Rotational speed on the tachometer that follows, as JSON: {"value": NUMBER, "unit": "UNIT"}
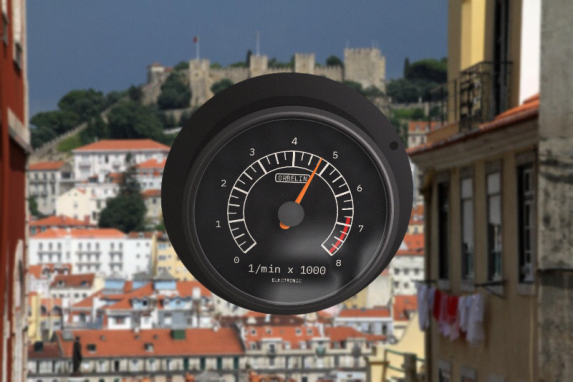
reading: {"value": 4750, "unit": "rpm"}
